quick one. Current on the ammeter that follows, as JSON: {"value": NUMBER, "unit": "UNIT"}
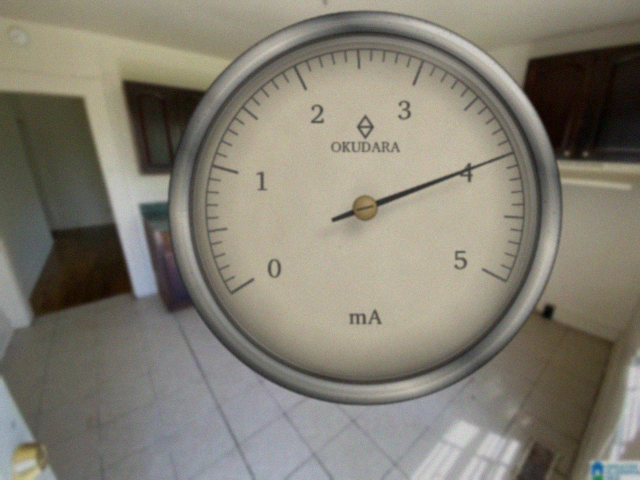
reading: {"value": 4, "unit": "mA"}
